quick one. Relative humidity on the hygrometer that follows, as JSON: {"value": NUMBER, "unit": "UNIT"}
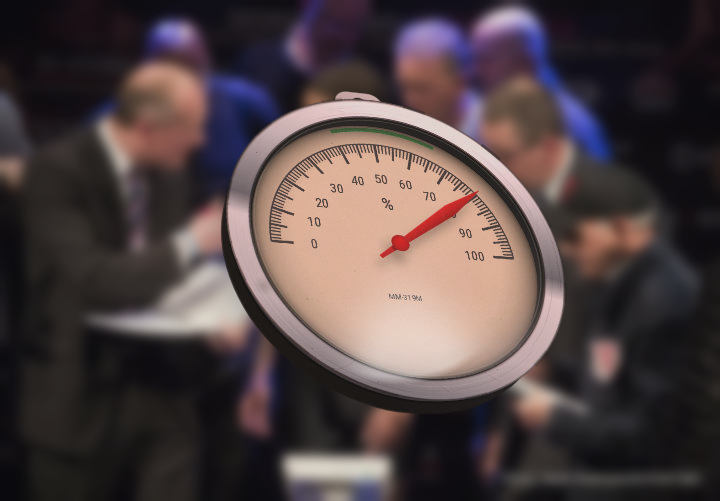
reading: {"value": 80, "unit": "%"}
